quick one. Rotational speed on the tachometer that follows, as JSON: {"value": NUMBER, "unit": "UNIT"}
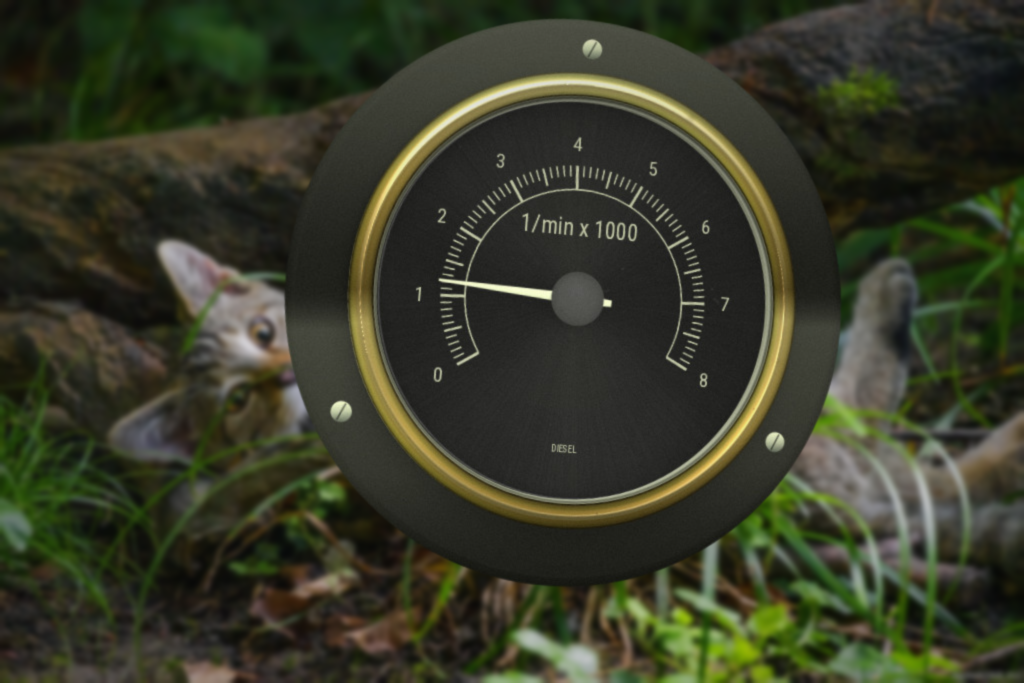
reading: {"value": 1200, "unit": "rpm"}
